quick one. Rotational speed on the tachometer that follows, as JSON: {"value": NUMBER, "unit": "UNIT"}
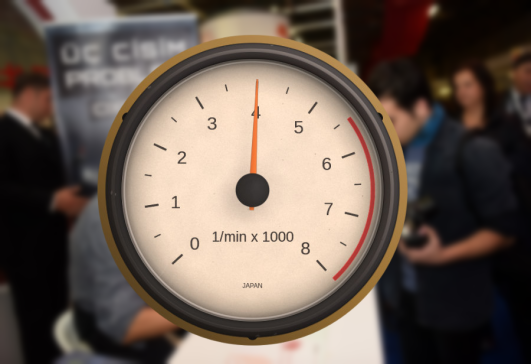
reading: {"value": 4000, "unit": "rpm"}
